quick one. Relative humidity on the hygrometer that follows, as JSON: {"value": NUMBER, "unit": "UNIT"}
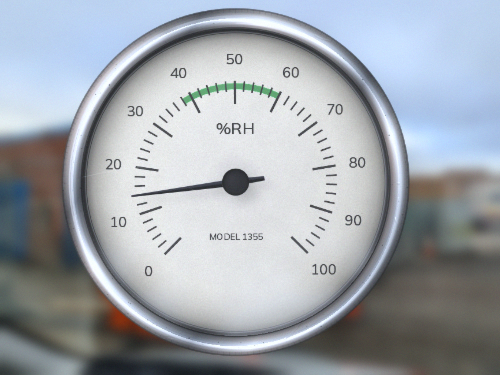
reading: {"value": 14, "unit": "%"}
